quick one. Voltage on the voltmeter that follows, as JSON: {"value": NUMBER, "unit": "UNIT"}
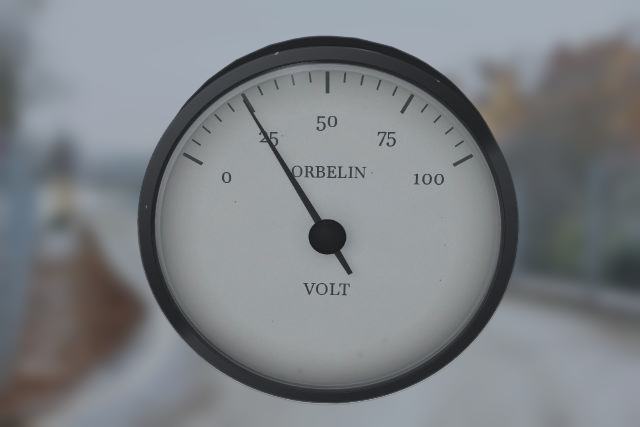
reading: {"value": 25, "unit": "V"}
